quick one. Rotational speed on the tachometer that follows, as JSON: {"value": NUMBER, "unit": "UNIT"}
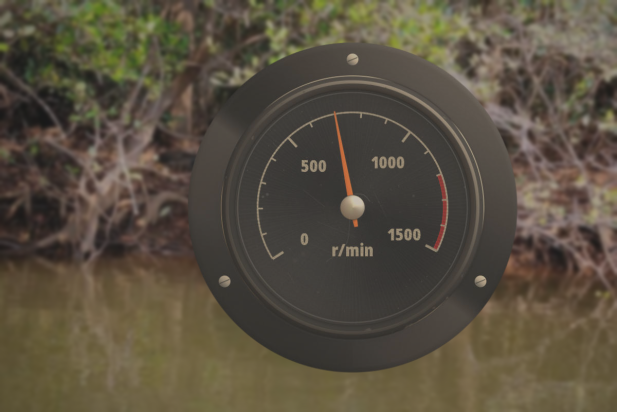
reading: {"value": 700, "unit": "rpm"}
